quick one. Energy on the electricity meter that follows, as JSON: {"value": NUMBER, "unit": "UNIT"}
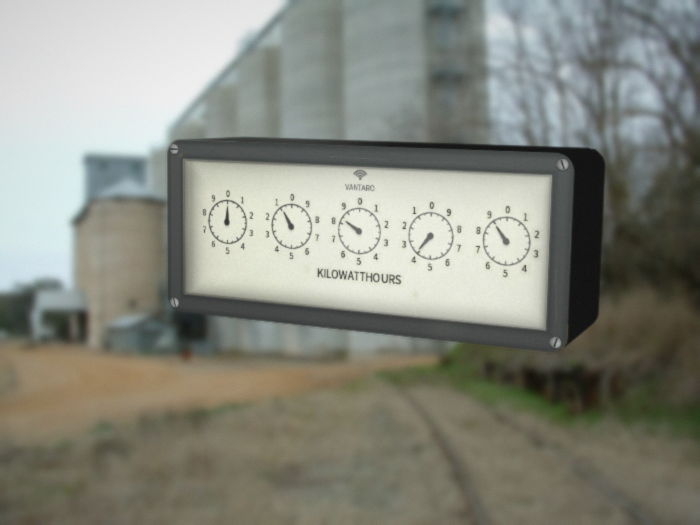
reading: {"value": 839, "unit": "kWh"}
